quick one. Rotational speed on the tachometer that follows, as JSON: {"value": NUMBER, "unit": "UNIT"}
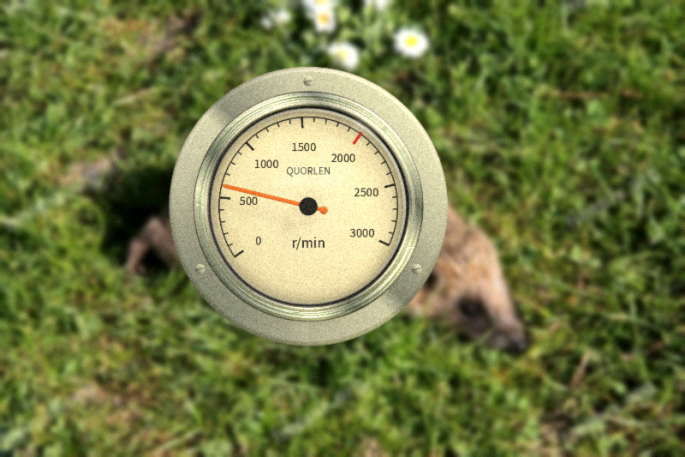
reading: {"value": 600, "unit": "rpm"}
